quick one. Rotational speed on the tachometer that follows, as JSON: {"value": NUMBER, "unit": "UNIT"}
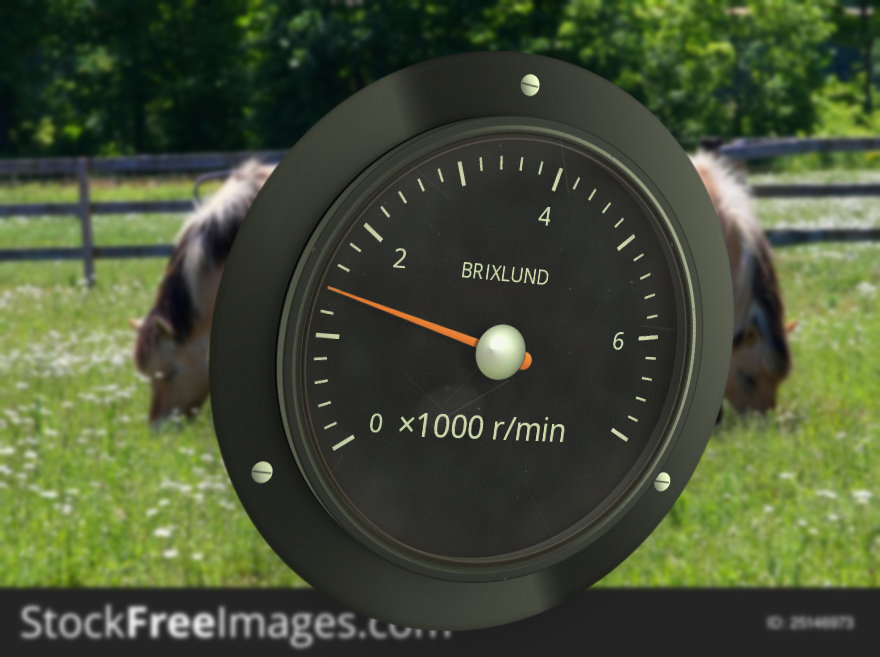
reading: {"value": 1400, "unit": "rpm"}
